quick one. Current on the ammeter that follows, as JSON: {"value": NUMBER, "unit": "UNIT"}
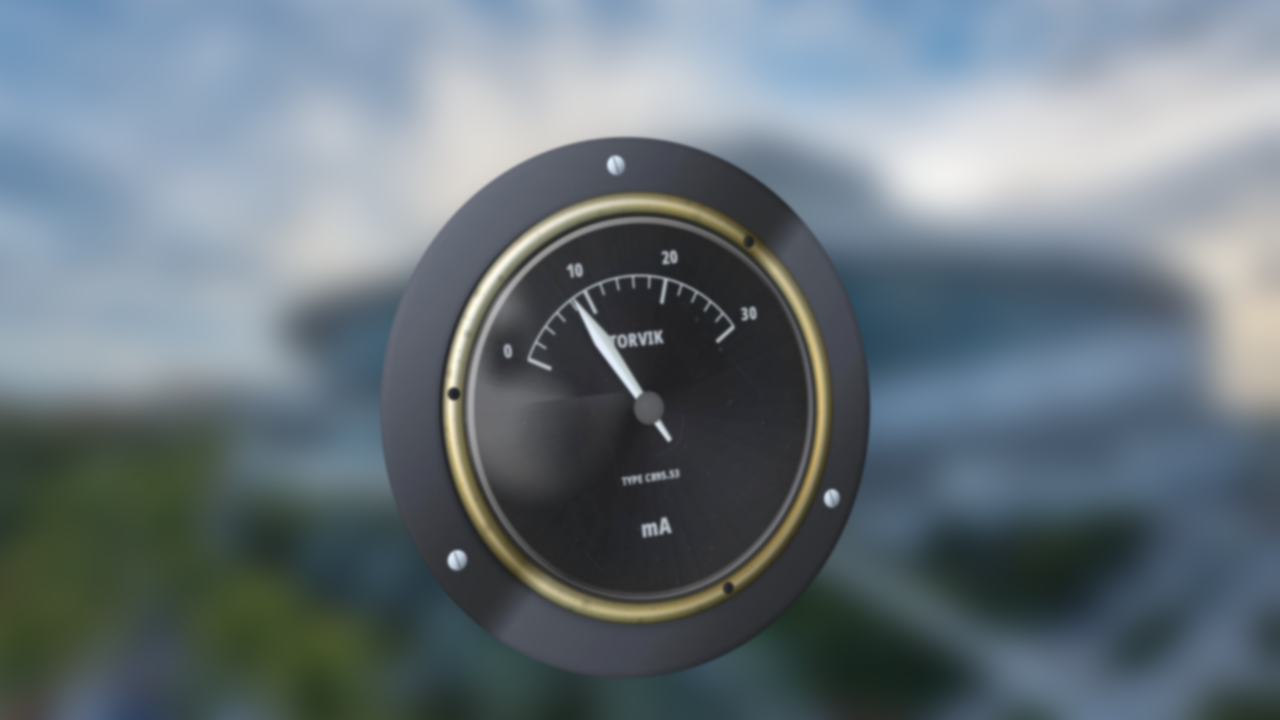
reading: {"value": 8, "unit": "mA"}
